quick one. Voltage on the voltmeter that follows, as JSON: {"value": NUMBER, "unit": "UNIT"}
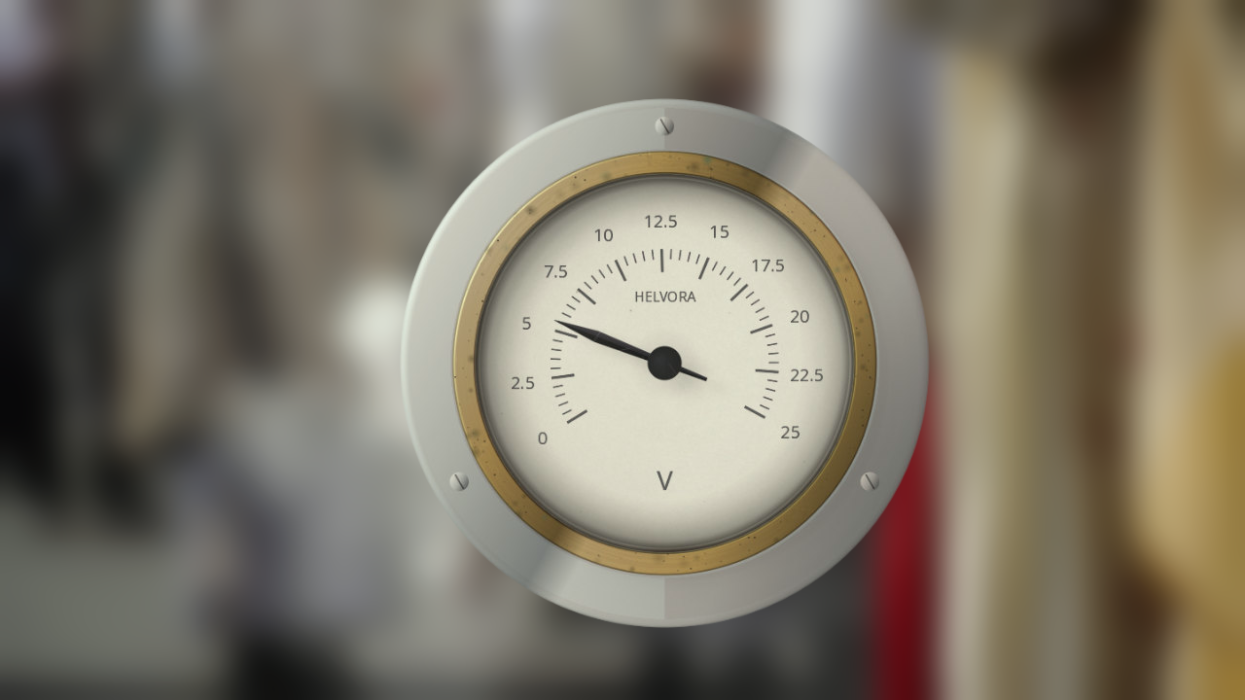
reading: {"value": 5.5, "unit": "V"}
